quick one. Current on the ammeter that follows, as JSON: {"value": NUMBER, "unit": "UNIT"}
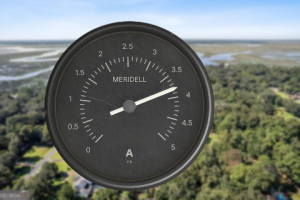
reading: {"value": 3.8, "unit": "A"}
